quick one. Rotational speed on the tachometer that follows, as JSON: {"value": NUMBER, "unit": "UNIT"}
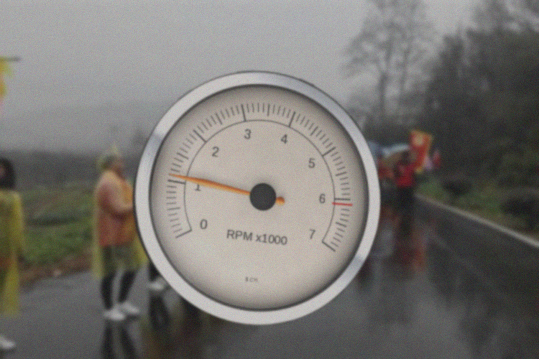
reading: {"value": 1100, "unit": "rpm"}
